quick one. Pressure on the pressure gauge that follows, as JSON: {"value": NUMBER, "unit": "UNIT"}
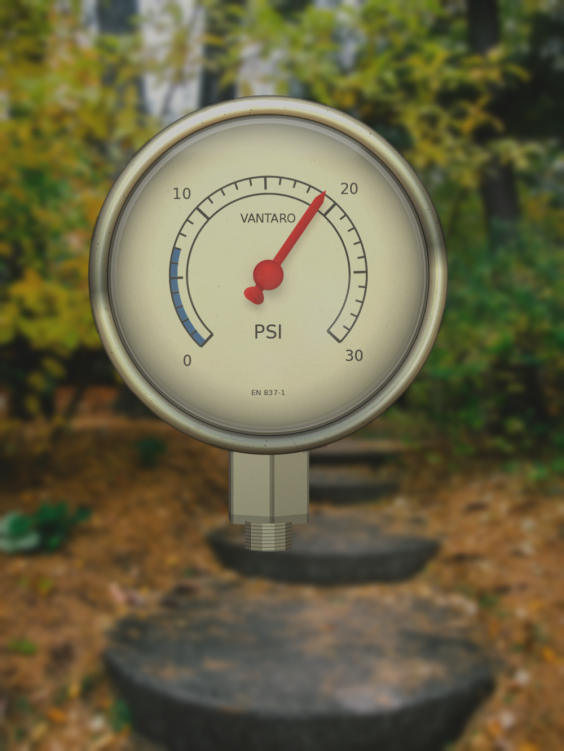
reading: {"value": 19, "unit": "psi"}
